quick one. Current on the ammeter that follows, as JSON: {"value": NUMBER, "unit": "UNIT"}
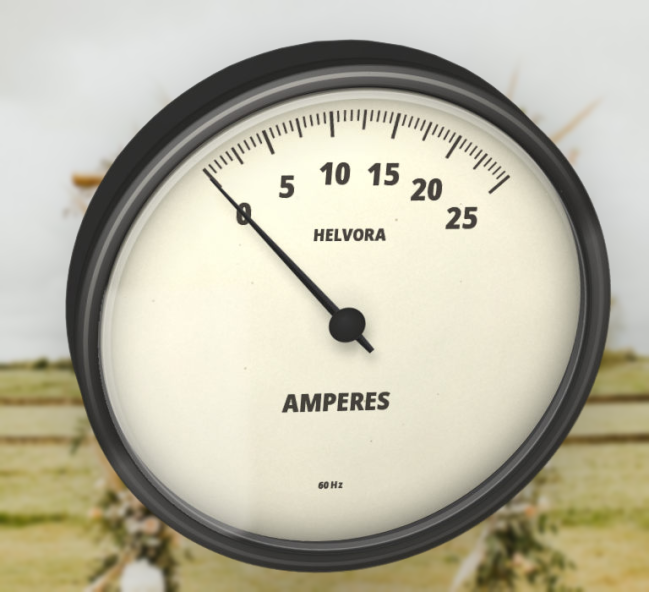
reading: {"value": 0, "unit": "A"}
